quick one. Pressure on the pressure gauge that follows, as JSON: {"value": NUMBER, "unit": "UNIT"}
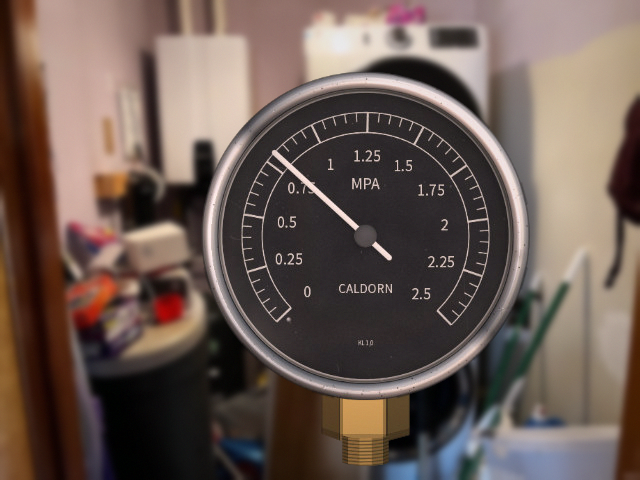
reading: {"value": 0.8, "unit": "MPa"}
